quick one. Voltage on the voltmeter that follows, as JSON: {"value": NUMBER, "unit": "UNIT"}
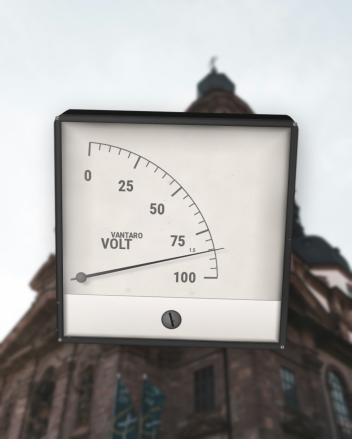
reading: {"value": 85, "unit": "V"}
